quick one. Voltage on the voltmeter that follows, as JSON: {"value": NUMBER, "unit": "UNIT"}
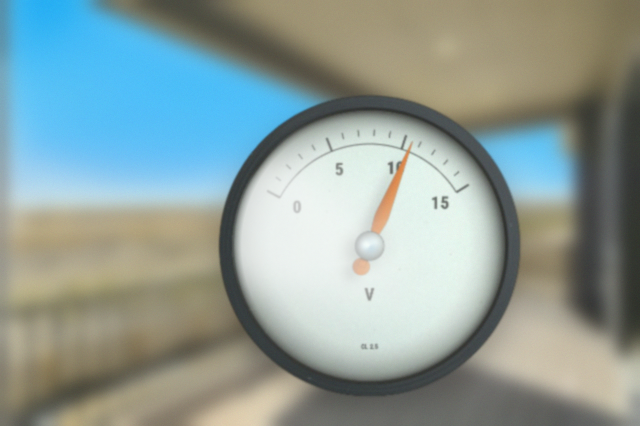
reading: {"value": 10.5, "unit": "V"}
